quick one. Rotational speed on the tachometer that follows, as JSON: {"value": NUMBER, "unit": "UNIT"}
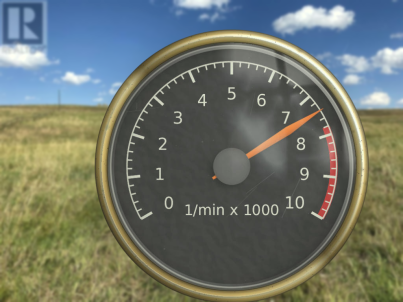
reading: {"value": 7400, "unit": "rpm"}
